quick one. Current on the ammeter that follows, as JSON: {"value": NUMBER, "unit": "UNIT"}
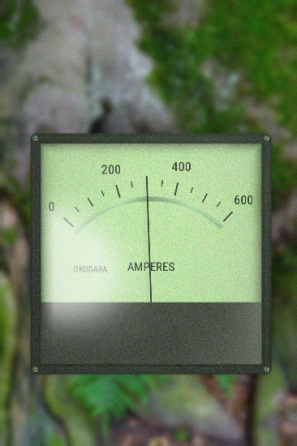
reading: {"value": 300, "unit": "A"}
